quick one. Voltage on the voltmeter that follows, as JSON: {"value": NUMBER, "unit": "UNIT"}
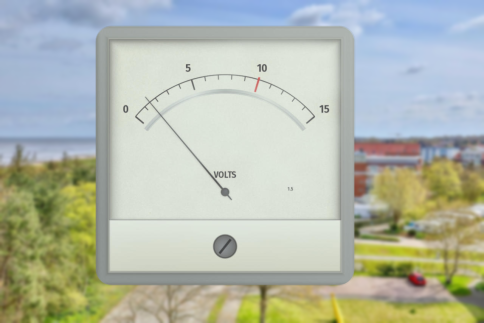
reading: {"value": 1.5, "unit": "V"}
